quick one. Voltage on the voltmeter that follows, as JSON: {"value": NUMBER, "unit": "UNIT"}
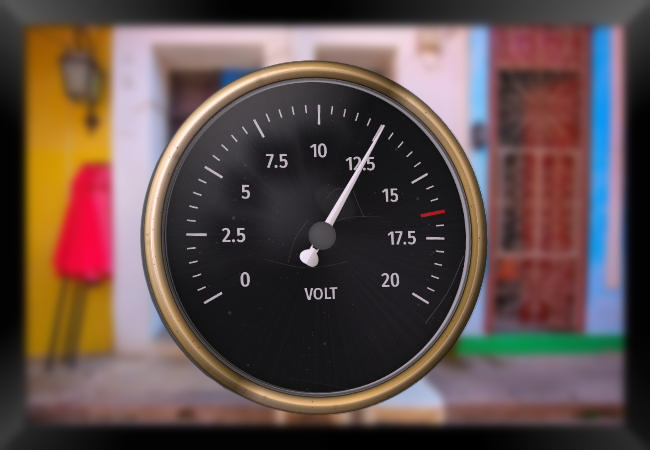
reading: {"value": 12.5, "unit": "V"}
